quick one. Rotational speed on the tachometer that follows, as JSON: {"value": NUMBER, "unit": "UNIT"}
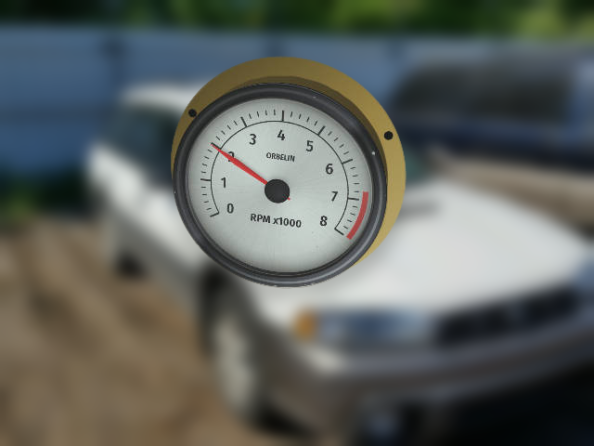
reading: {"value": 2000, "unit": "rpm"}
